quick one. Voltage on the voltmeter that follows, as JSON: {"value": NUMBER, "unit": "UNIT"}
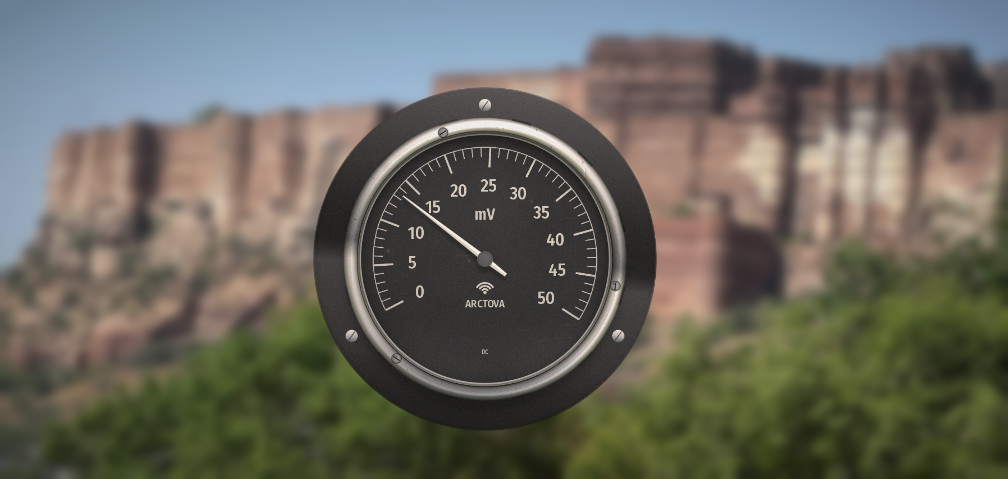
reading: {"value": 13.5, "unit": "mV"}
